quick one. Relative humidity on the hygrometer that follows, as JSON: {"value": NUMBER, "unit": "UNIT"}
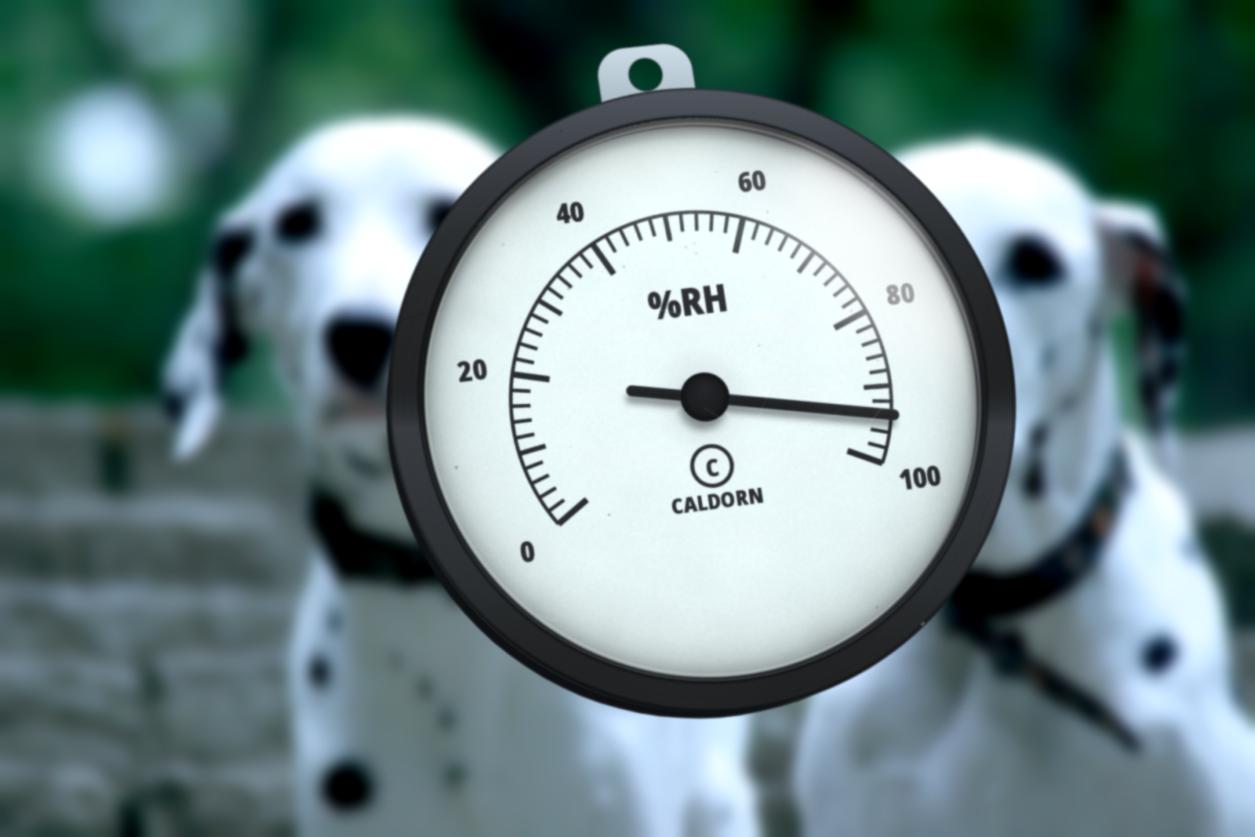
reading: {"value": 94, "unit": "%"}
